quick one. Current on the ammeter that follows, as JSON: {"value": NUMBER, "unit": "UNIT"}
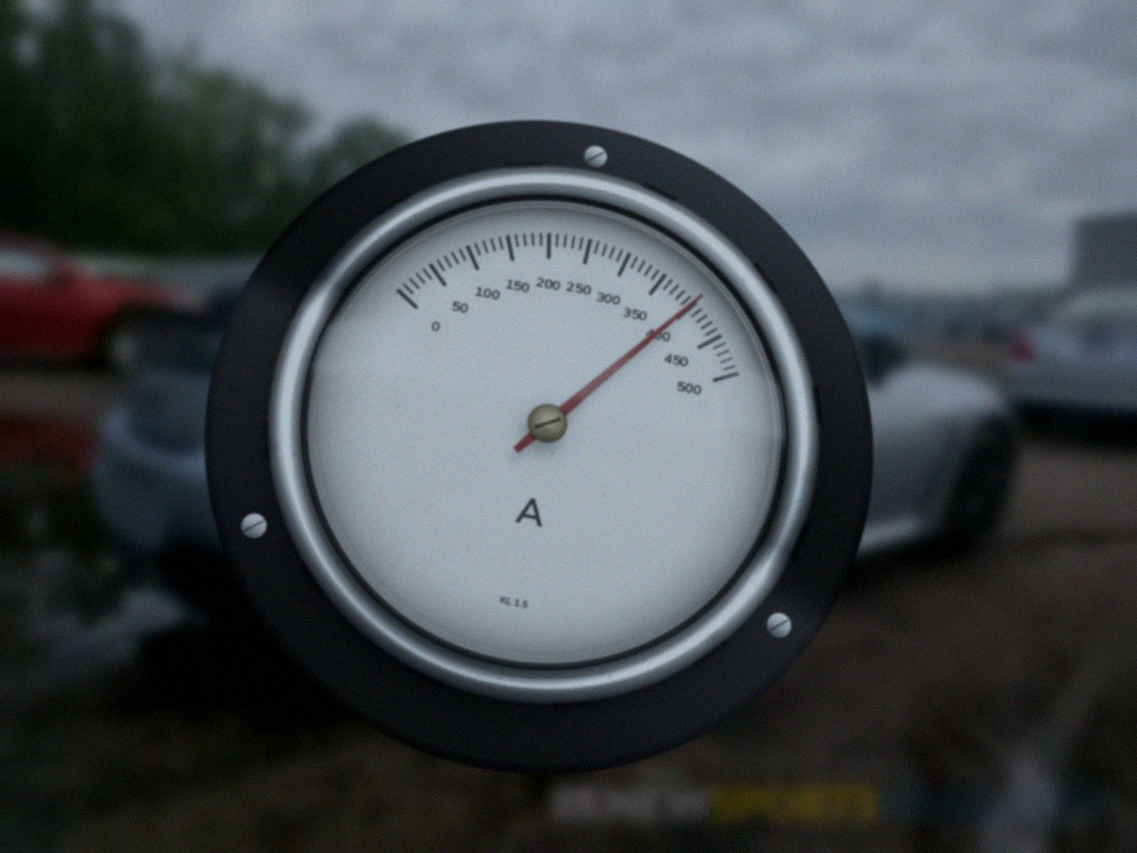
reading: {"value": 400, "unit": "A"}
